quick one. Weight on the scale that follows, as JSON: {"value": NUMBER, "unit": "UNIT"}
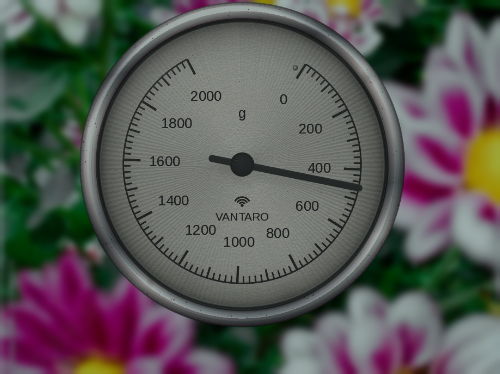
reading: {"value": 460, "unit": "g"}
